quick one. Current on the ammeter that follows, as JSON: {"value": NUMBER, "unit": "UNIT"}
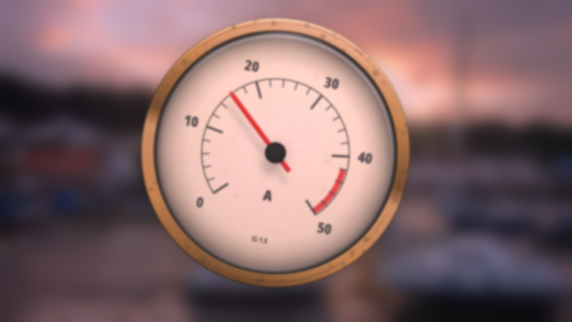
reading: {"value": 16, "unit": "A"}
